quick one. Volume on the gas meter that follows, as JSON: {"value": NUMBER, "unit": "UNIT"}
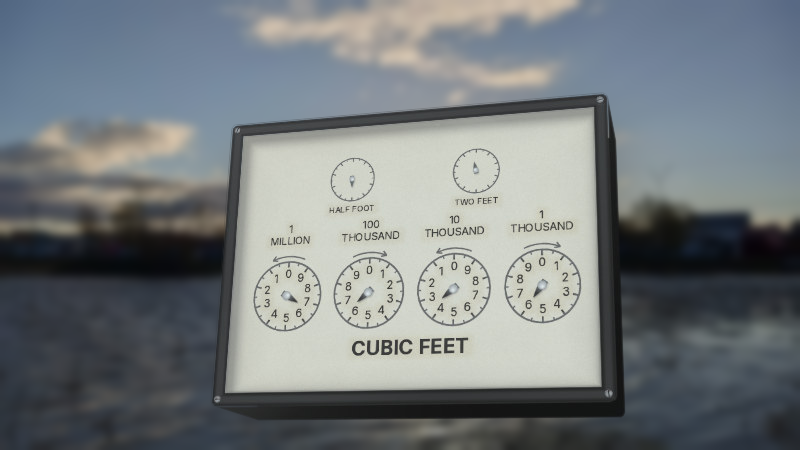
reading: {"value": 663600, "unit": "ft³"}
